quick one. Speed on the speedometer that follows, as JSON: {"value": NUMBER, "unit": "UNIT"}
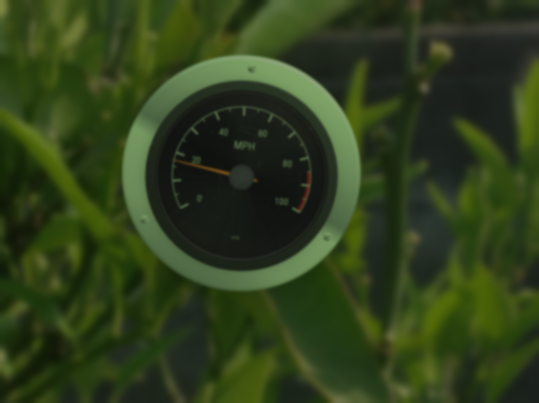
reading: {"value": 17.5, "unit": "mph"}
